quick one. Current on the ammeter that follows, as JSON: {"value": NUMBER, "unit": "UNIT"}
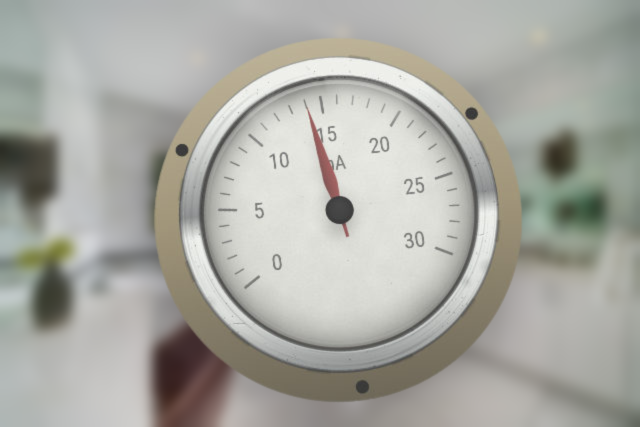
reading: {"value": 14, "unit": "mA"}
